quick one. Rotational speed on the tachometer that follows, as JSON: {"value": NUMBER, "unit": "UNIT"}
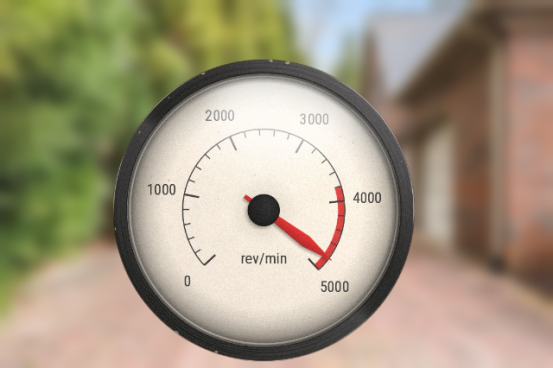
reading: {"value": 4800, "unit": "rpm"}
